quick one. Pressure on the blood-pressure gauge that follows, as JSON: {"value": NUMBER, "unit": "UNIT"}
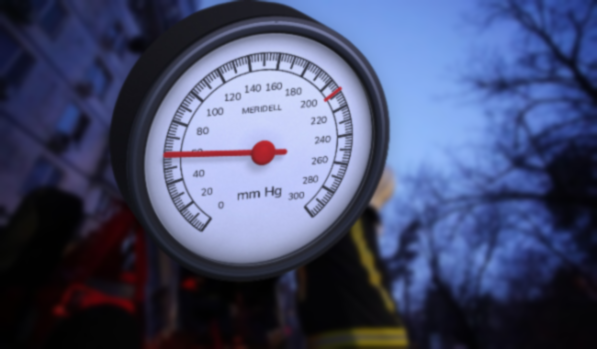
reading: {"value": 60, "unit": "mmHg"}
